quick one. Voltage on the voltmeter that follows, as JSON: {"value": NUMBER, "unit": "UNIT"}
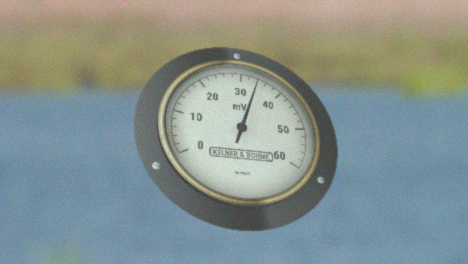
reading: {"value": 34, "unit": "mV"}
